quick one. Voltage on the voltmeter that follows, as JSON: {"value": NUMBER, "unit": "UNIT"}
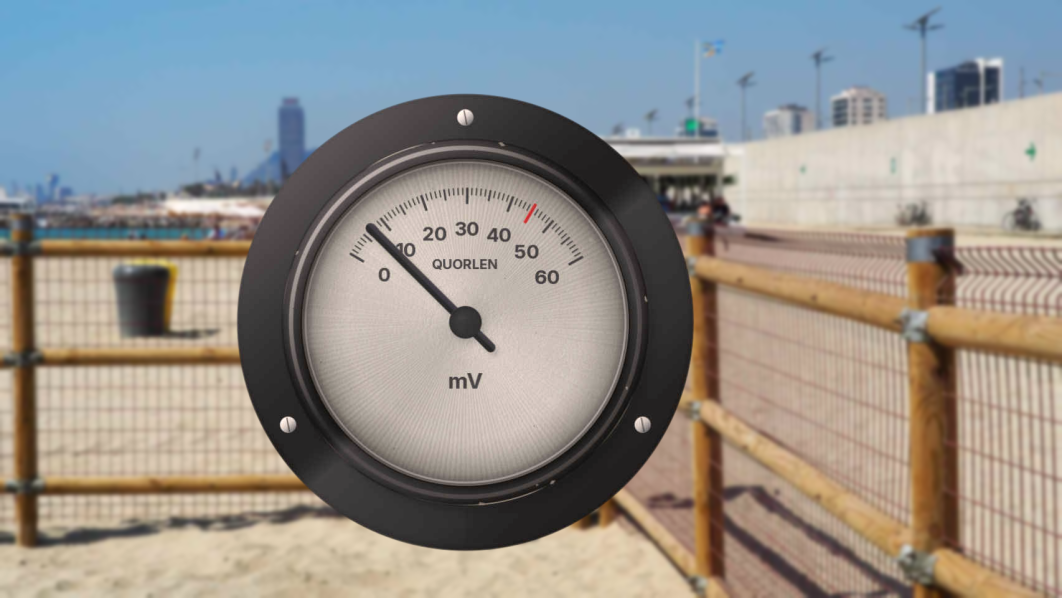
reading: {"value": 7, "unit": "mV"}
